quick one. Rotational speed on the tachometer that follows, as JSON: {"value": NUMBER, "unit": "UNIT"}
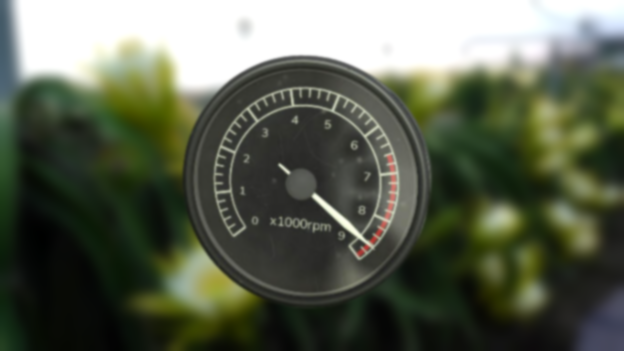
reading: {"value": 8600, "unit": "rpm"}
